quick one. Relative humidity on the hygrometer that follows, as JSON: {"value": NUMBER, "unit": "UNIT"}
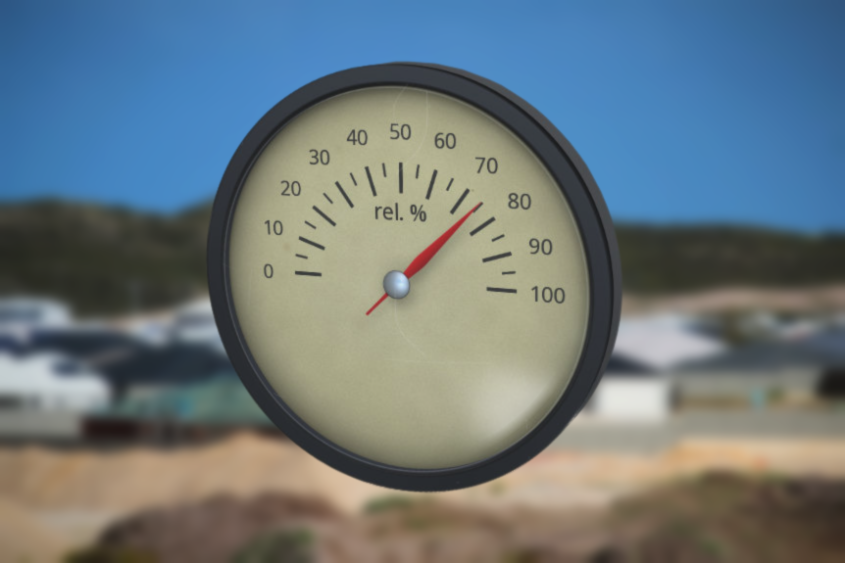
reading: {"value": 75, "unit": "%"}
